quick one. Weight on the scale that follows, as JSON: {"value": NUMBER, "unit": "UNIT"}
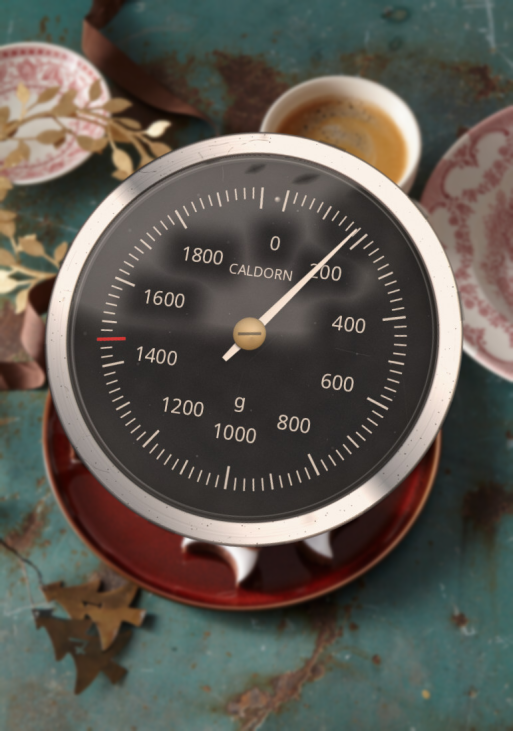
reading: {"value": 180, "unit": "g"}
